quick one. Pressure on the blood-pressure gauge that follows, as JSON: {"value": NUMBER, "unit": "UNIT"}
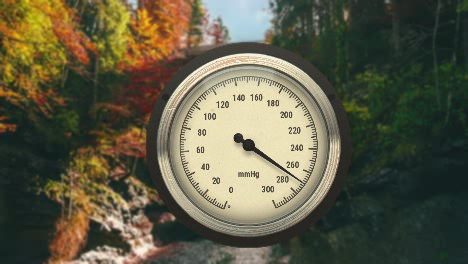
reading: {"value": 270, "unit": "mmHg"}
